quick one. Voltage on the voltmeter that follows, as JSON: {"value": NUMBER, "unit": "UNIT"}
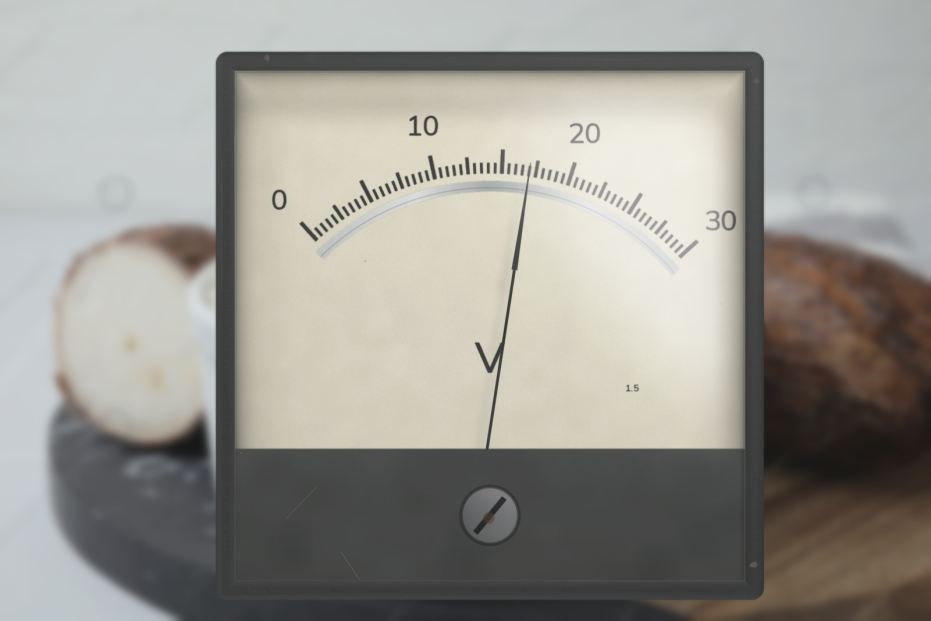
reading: {"value": 17, "unit": "V"}
